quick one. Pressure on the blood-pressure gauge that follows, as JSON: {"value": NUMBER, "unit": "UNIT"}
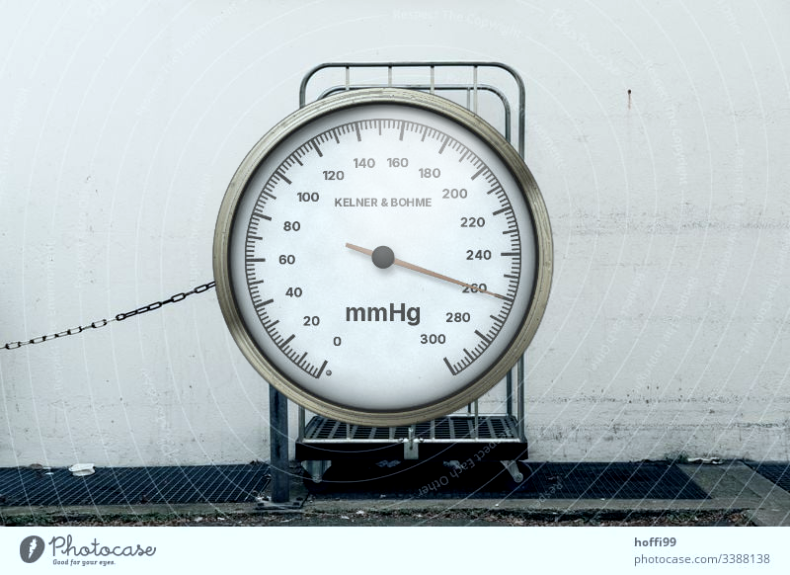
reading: {"value": 260, "unit": "mmHg"}
